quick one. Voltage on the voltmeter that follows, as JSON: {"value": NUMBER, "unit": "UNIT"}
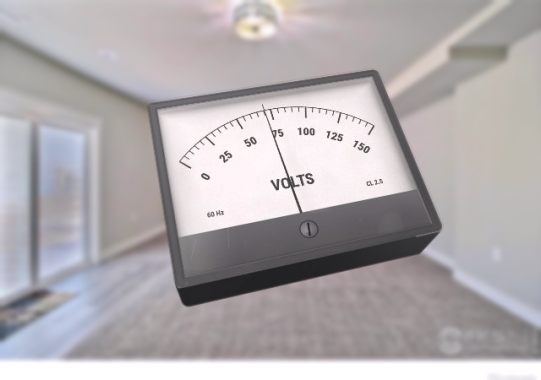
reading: {"value": 70, "unit": "V"}
